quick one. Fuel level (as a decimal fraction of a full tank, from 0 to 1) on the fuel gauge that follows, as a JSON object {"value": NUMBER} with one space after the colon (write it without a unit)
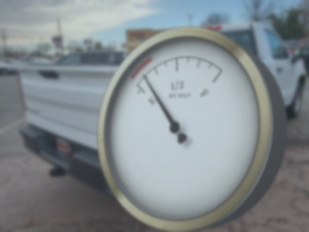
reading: {"value": 0.125}
